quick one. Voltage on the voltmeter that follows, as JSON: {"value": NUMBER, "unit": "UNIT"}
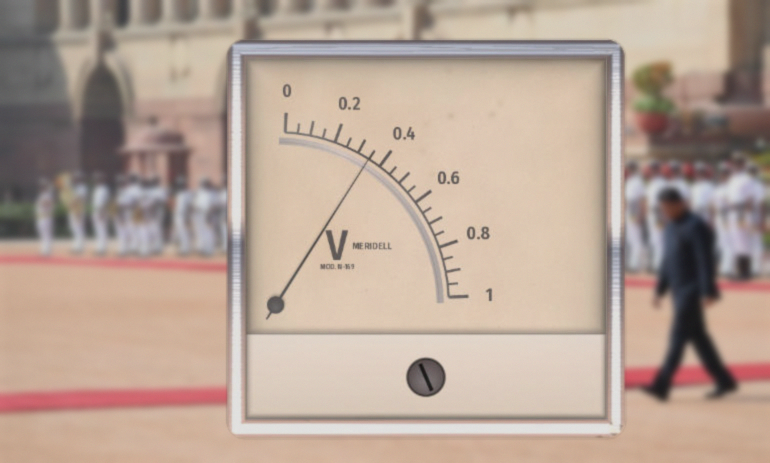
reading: {"value": 0.35, "unit": "V"}
